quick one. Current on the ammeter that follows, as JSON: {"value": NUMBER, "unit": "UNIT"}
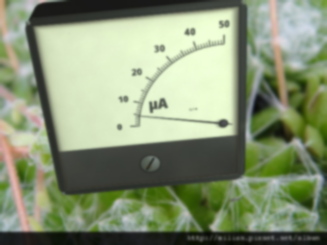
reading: {"value": 5, "unit": "µA"}
